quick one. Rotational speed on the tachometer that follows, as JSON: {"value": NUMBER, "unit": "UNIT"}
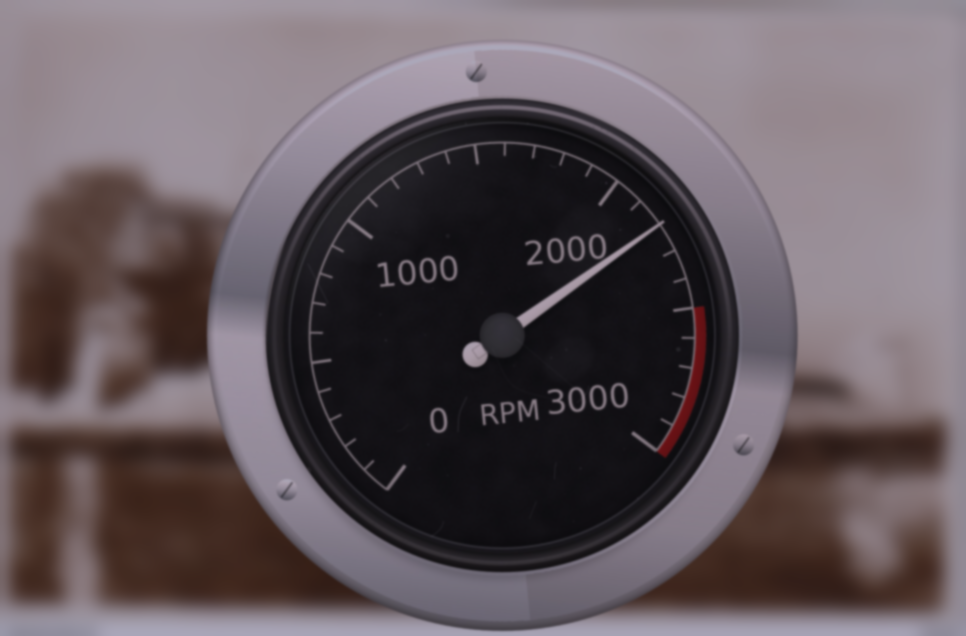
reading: {"value": 2200, "unit": "rpm"}
